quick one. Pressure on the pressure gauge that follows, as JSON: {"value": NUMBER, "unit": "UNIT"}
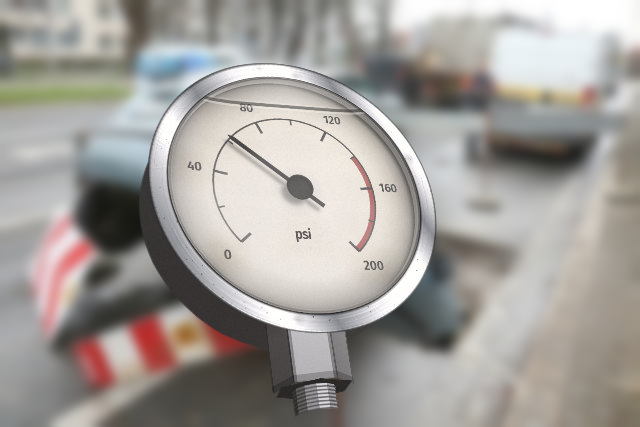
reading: {"value": 60, "unit": "psi"}
